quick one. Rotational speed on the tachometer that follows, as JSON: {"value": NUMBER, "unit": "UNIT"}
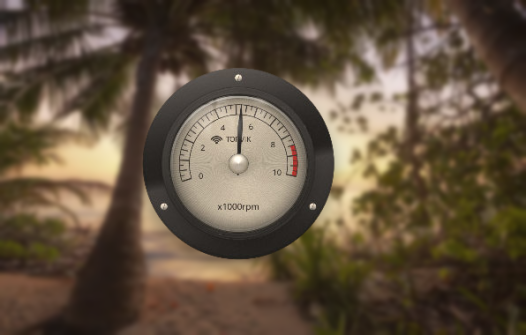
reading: {"value": 5250, "unit": "rpm"}
